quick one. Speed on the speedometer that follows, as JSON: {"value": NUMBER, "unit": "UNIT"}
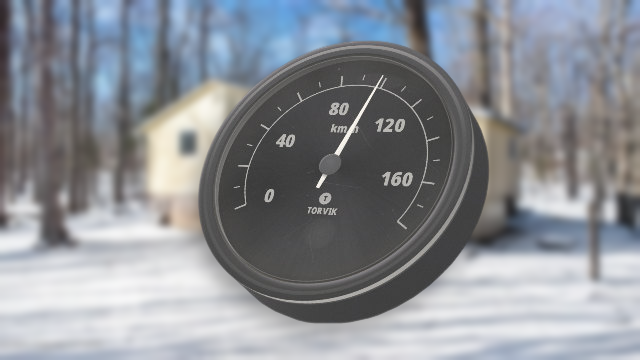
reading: {"value": 100, "unit": "km/h"}
